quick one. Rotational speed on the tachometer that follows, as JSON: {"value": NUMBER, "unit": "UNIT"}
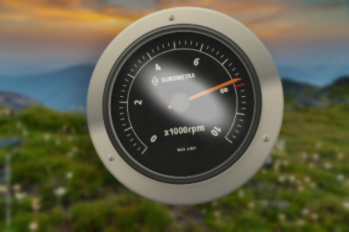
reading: {"value": 7800, "unit": "rpm"}
